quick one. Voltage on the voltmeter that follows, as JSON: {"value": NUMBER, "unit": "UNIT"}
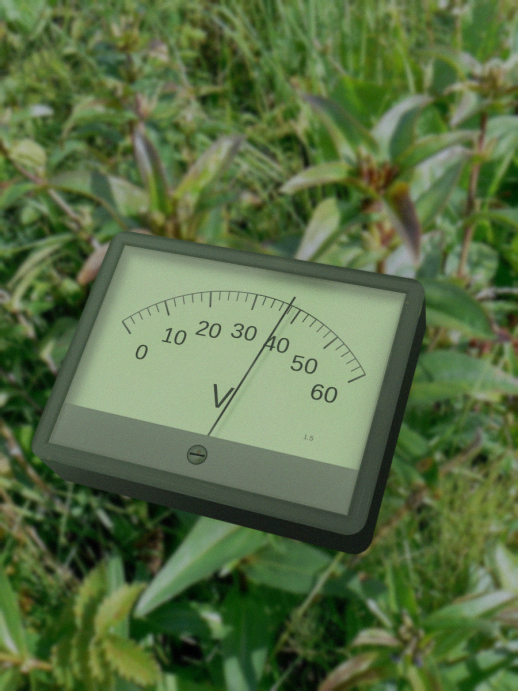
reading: {"value": 38, "unit": "V"}
